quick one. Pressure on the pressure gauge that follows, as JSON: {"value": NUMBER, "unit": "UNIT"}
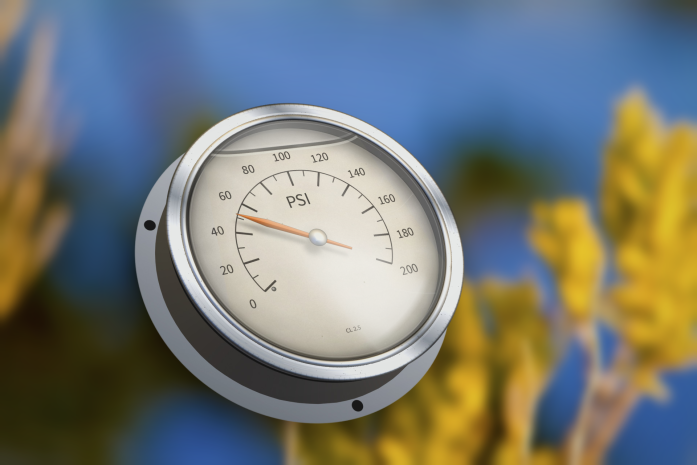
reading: {"value": 50, "unit": "psi"}
